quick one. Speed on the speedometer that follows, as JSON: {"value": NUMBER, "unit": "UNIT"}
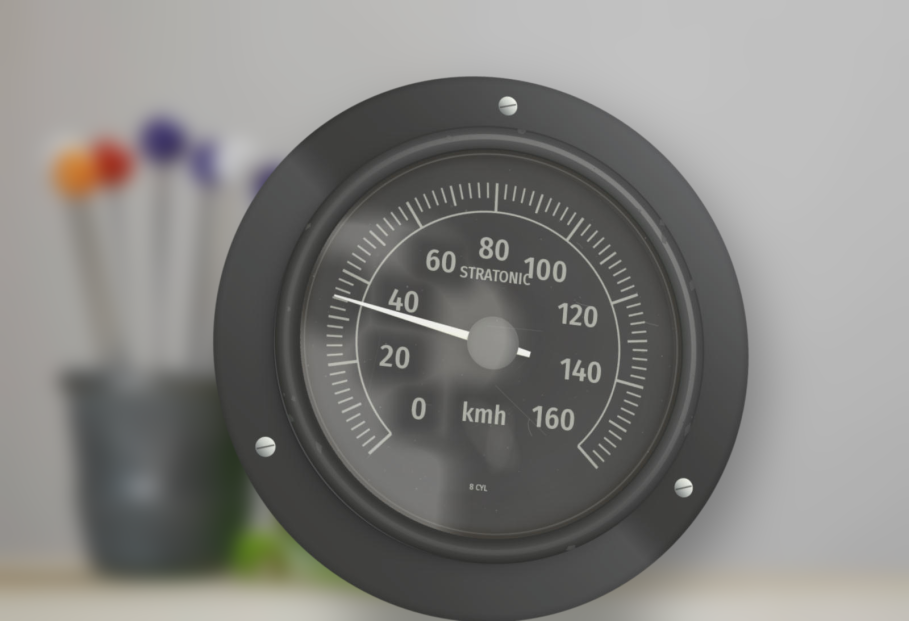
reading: {"value": 34, "unit": "km/h"}
